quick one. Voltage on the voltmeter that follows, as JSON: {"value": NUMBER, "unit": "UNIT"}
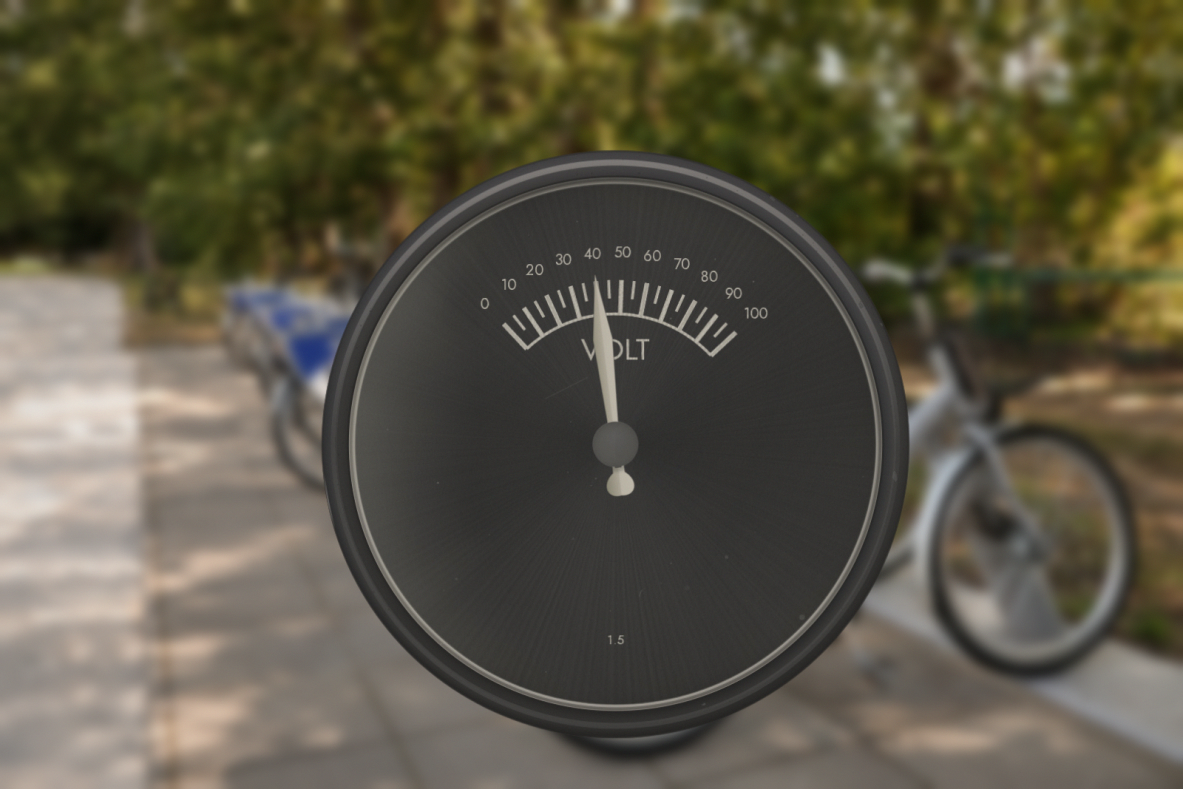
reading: {"value": 40, "unit": "V"}
